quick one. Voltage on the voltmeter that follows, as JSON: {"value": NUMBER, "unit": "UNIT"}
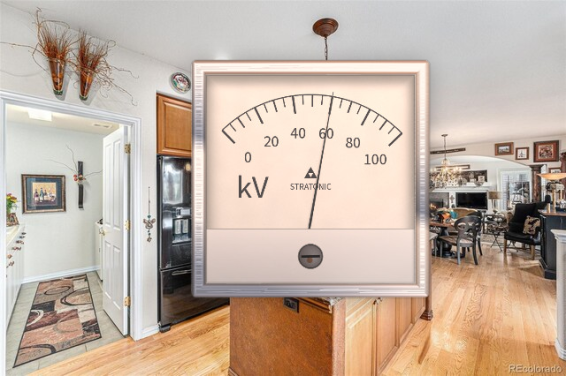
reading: {"value": 60, "unit": "kV"}
